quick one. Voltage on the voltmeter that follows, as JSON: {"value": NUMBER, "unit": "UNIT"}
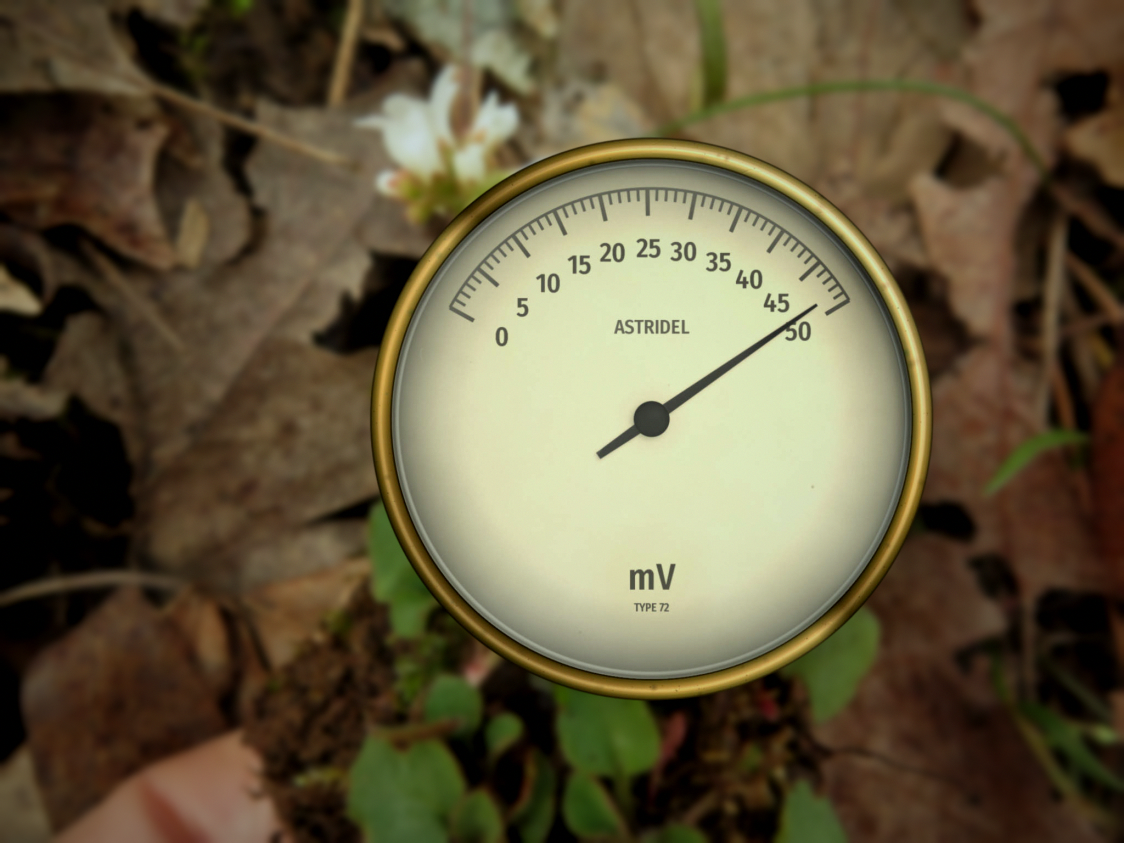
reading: {"value": 48.5, "unit": "mV"}
